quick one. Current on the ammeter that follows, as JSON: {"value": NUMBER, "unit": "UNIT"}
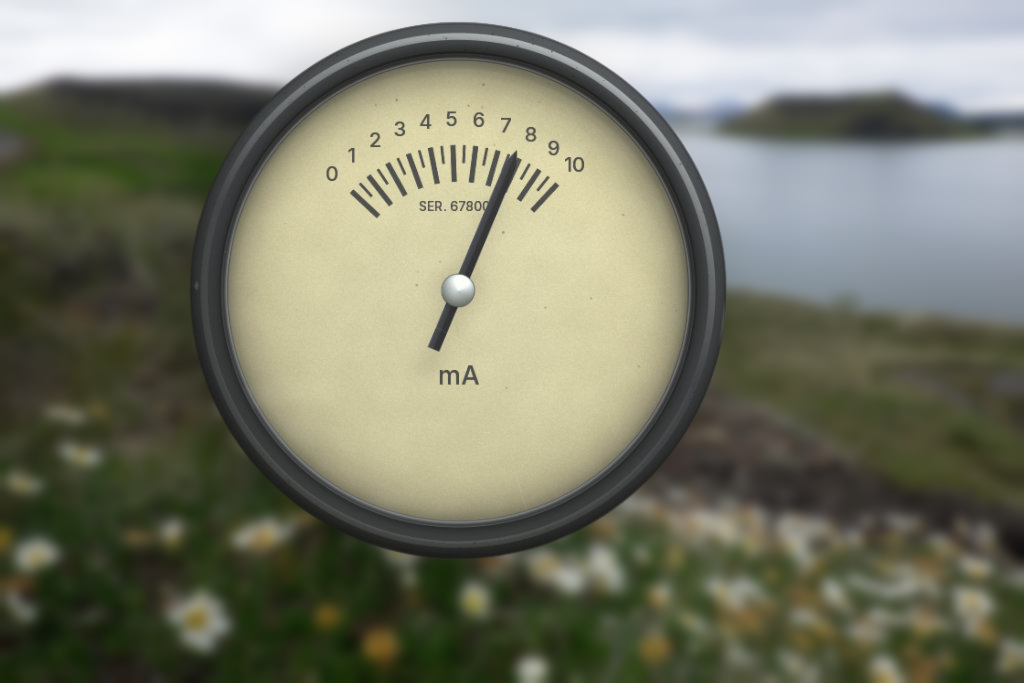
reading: {"value": 7.75, "unit": "mA"}
